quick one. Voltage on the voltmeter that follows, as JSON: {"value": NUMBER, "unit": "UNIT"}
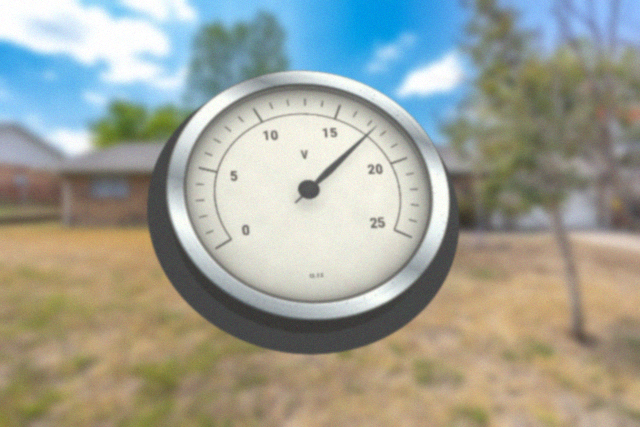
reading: {"value": 17.5, "unit": "V"}
